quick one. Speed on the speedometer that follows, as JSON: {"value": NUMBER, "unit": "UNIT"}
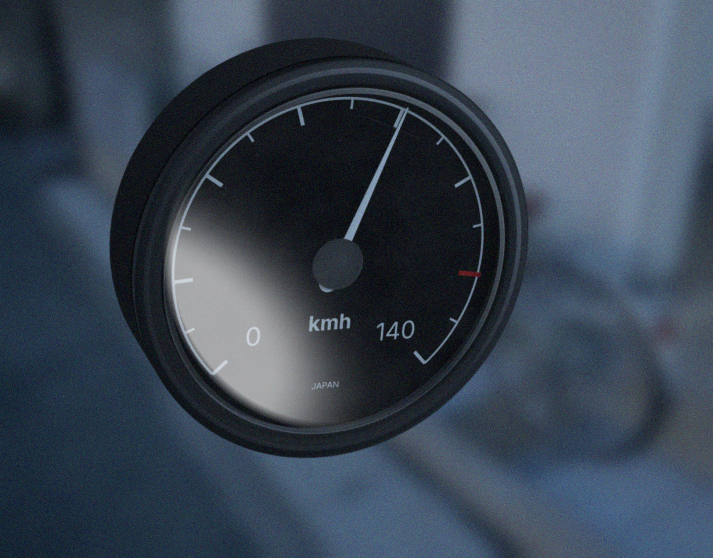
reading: {"value": 80, "unit": "km/h"}
